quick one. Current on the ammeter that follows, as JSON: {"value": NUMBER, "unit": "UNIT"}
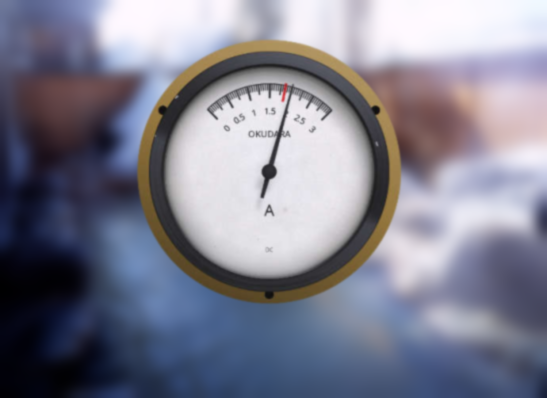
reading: {"value": 2, "unit": "A"}
